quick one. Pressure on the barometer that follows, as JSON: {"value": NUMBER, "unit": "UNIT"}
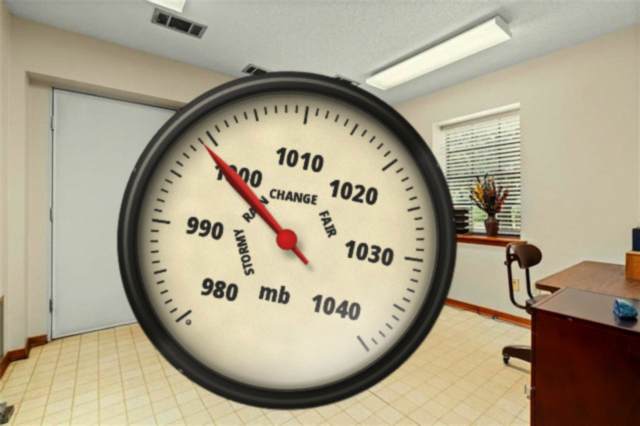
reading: {"value": 999, "unit": "mbar"}
